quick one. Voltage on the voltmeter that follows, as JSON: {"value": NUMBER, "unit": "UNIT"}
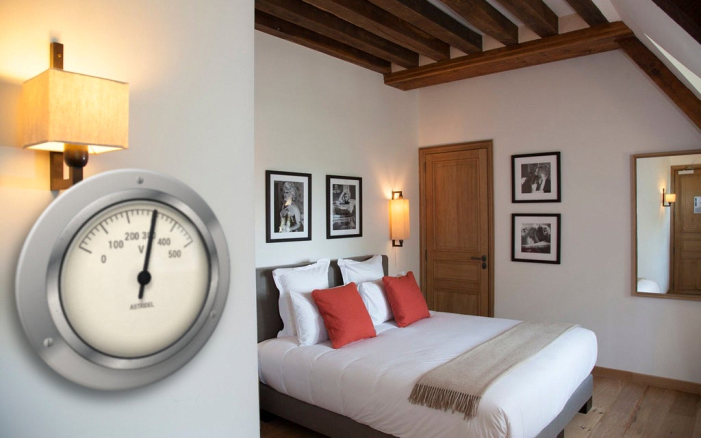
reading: {"value": 300, "unit": "V"}
